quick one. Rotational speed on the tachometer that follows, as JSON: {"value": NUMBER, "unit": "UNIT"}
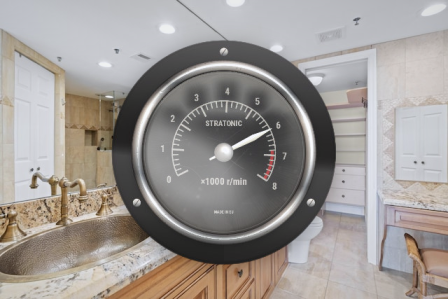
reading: {"value": 6000, "unit": "rpm"}
